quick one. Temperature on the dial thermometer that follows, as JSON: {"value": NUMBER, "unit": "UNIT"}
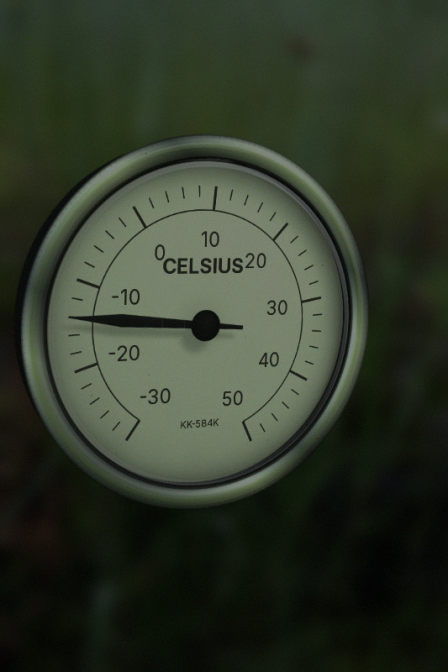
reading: {"value": -14, "unit": "°C"}
